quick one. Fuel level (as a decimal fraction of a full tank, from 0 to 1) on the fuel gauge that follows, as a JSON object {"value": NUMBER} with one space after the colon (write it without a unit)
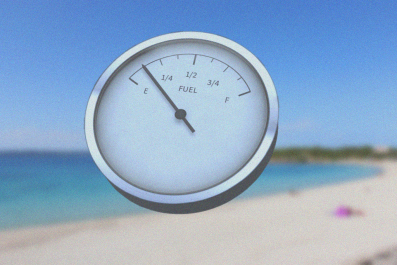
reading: {"value": 0.125}
